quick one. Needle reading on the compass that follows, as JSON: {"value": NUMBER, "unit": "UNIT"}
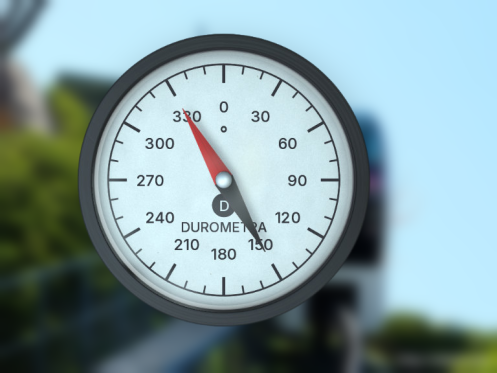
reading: {"value": 330, "unit": "°"}
